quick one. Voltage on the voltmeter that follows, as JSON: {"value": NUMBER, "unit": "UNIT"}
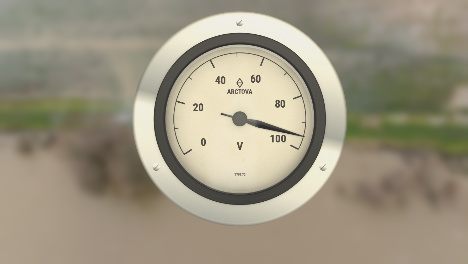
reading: {"value": 95, "unit": "V"}
